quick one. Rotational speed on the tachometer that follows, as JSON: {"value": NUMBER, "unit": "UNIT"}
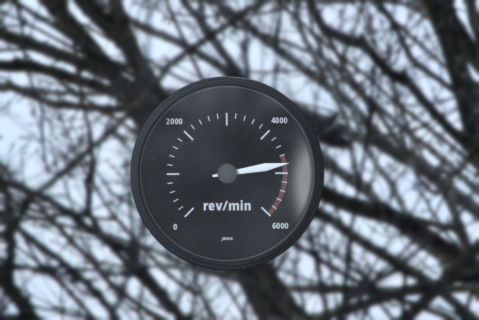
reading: {"value": 4800, "unit": "rpm"}
